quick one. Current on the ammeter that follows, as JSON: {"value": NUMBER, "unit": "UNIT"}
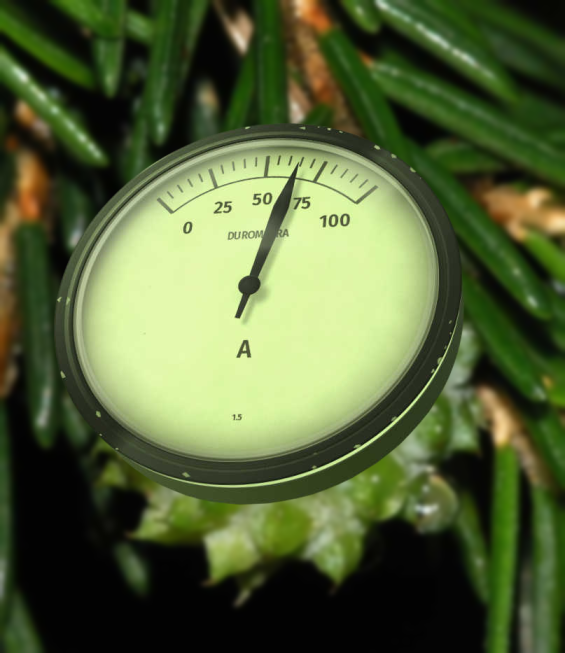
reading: {"value": 65, "unit": "A"}
